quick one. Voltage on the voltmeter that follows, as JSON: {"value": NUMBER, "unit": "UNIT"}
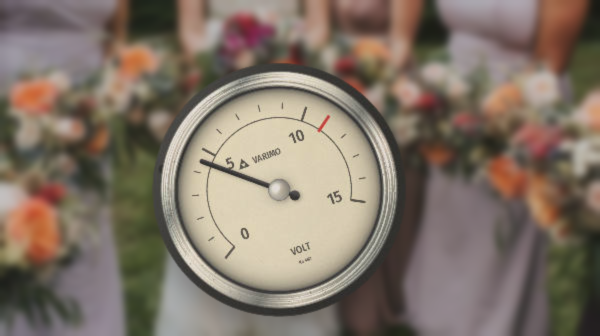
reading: {"value": 4.5, "unit": "V"}
